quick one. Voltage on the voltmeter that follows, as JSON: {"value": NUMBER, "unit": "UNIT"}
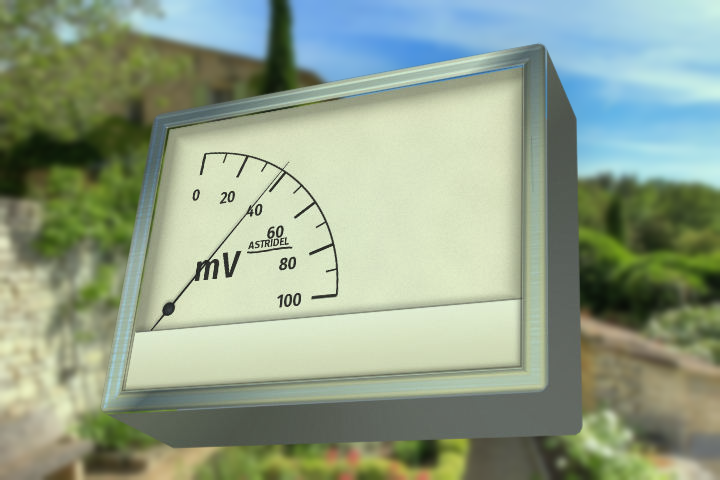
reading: {"value": 40, "unit": "mV"}
